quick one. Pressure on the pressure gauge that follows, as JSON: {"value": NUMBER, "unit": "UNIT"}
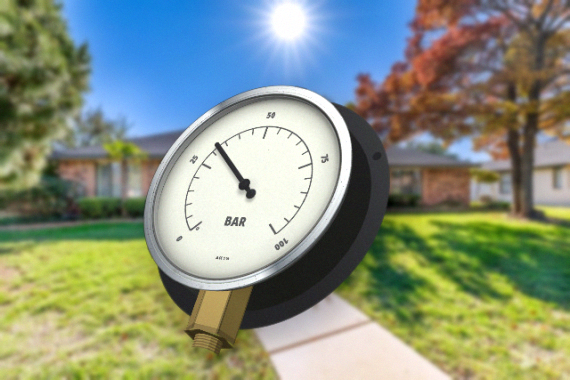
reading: {"value": 32.5, "unit": "bar"}
